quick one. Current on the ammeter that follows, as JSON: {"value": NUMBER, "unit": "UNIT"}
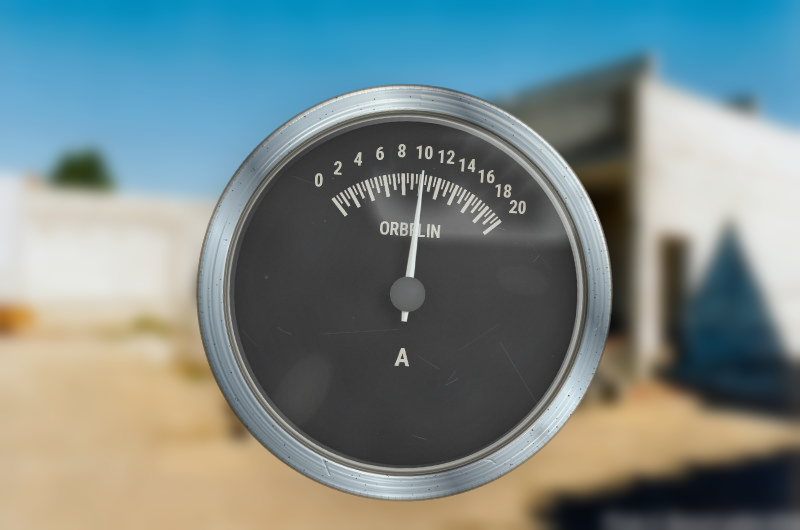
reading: {"value": 10, "unit": "A"}
